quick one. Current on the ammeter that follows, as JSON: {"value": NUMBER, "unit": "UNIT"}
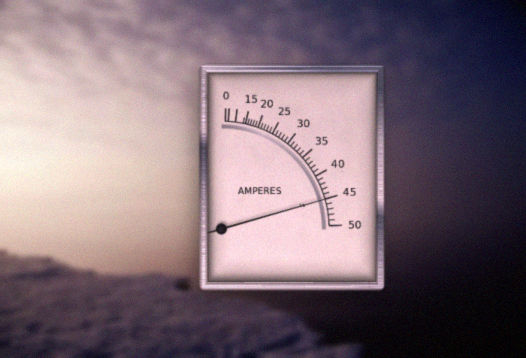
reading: {"value": 45, "unit": "A"}
